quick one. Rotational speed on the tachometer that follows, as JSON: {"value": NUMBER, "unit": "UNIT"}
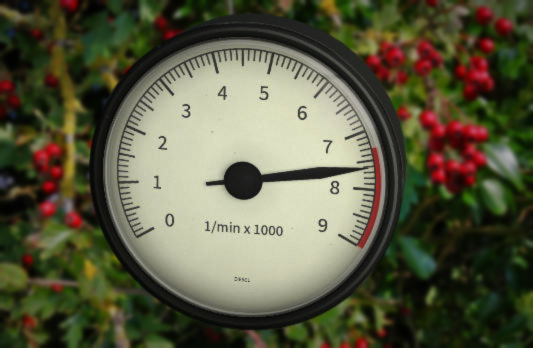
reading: {"value": 7600, "unit": "rpm"}
